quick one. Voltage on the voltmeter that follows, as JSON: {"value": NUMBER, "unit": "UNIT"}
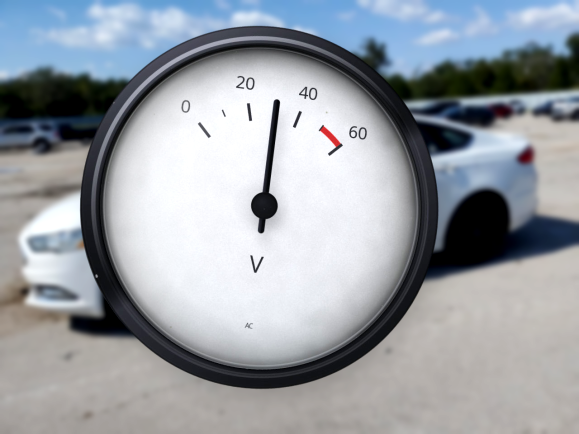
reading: {"value": 30, "unit": "V"}
